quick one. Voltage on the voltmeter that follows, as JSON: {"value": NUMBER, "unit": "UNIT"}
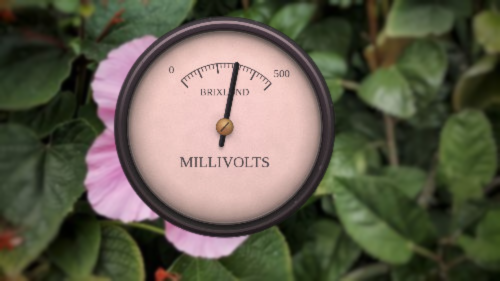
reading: {"value": 300, "unit": "mV"}
